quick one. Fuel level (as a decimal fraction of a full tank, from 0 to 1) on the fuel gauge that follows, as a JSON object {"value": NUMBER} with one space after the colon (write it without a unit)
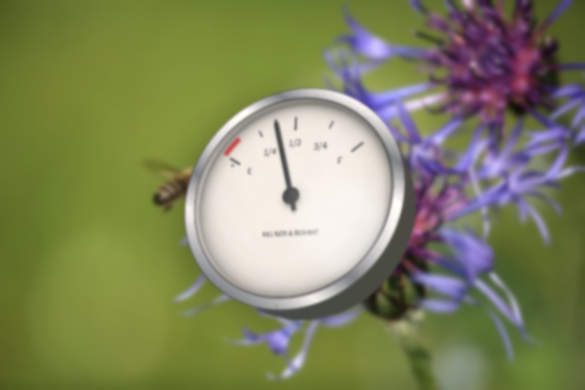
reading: {"value": 0.375}
